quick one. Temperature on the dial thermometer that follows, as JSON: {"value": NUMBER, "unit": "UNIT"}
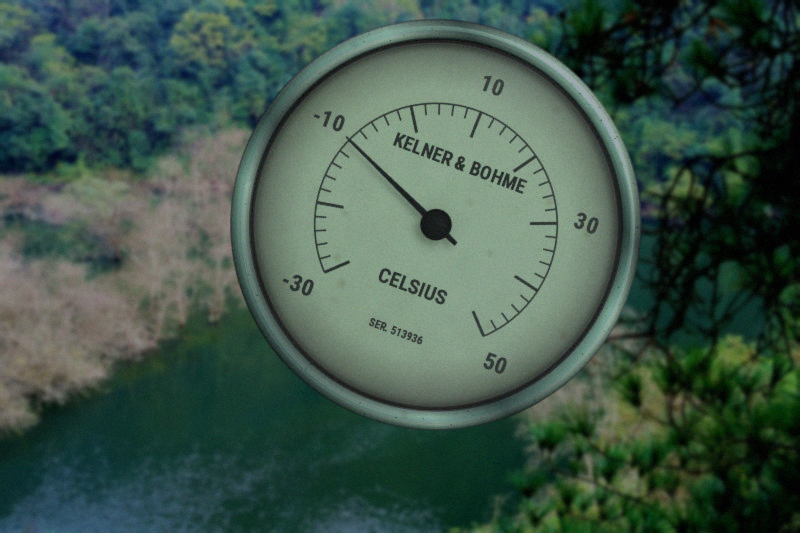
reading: {"value": -10, "unit": "°C"}
